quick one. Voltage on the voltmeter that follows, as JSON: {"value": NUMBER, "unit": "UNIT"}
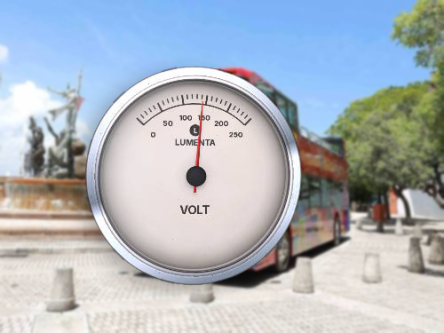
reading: {"value": 140, "unit": "V"}
